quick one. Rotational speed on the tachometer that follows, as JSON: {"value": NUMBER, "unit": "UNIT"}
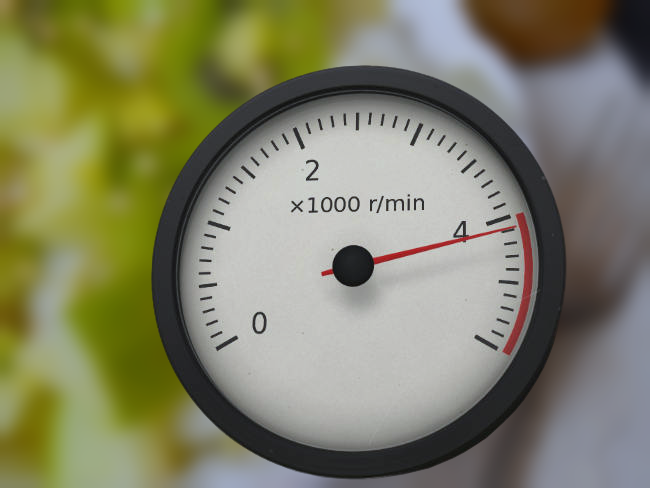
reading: {"value": 4100, "unit": "rpm"}
